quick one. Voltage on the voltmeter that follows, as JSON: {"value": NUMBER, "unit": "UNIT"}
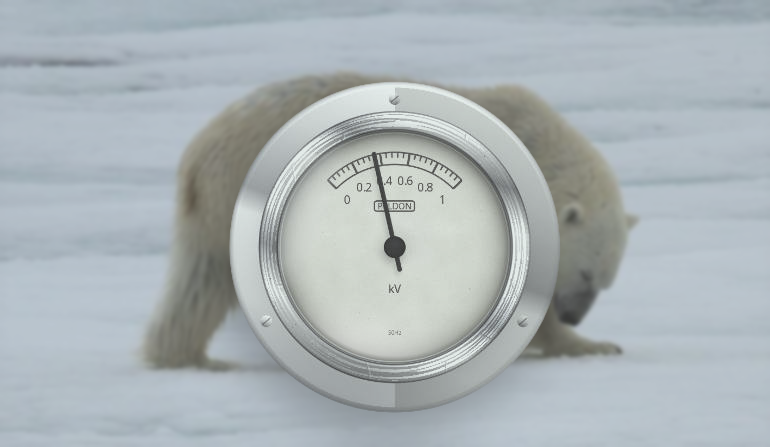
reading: {"value": 0.36, "unit": "kV"}
